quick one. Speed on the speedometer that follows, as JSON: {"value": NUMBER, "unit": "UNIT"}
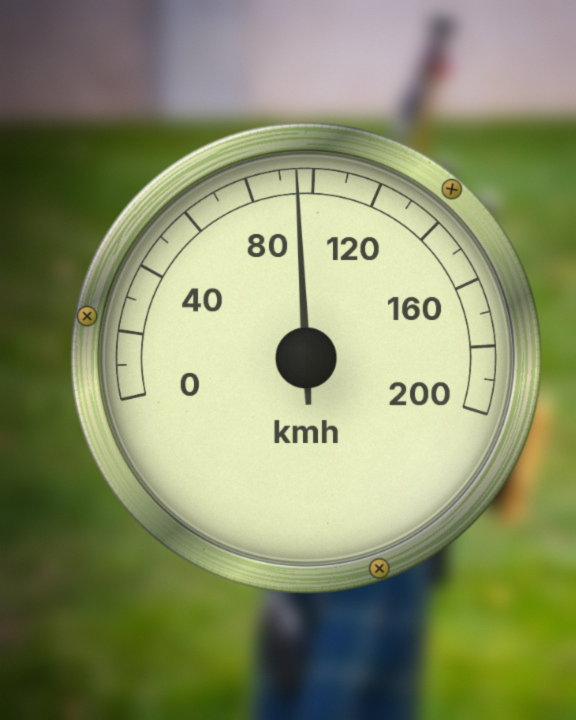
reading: {"value": 95, "unit": "km/h"}
